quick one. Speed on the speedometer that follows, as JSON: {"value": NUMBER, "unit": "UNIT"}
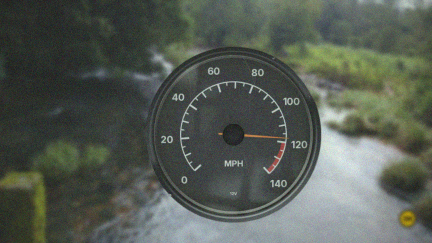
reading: {"value": 117.5, "unit": "mph"}
